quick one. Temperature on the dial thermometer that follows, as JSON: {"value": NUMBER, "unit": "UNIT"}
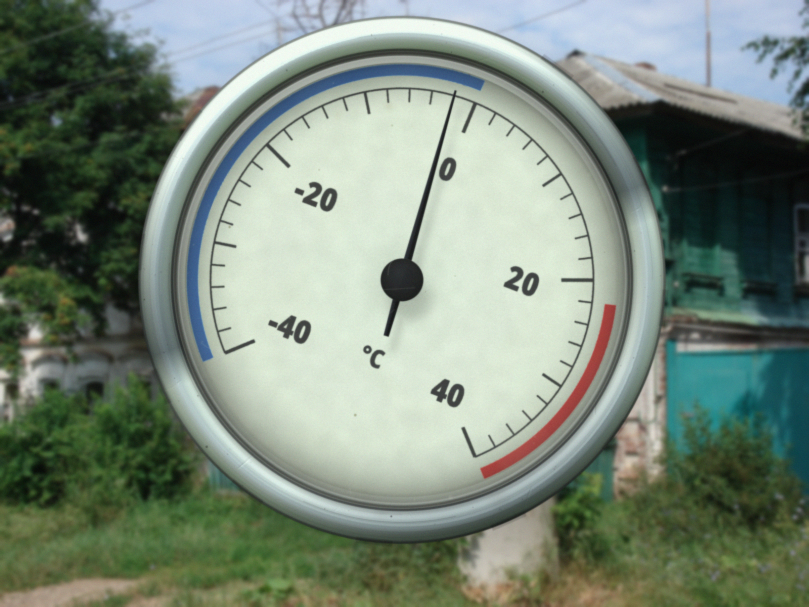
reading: {"value": -2, "unit": "°C"}
